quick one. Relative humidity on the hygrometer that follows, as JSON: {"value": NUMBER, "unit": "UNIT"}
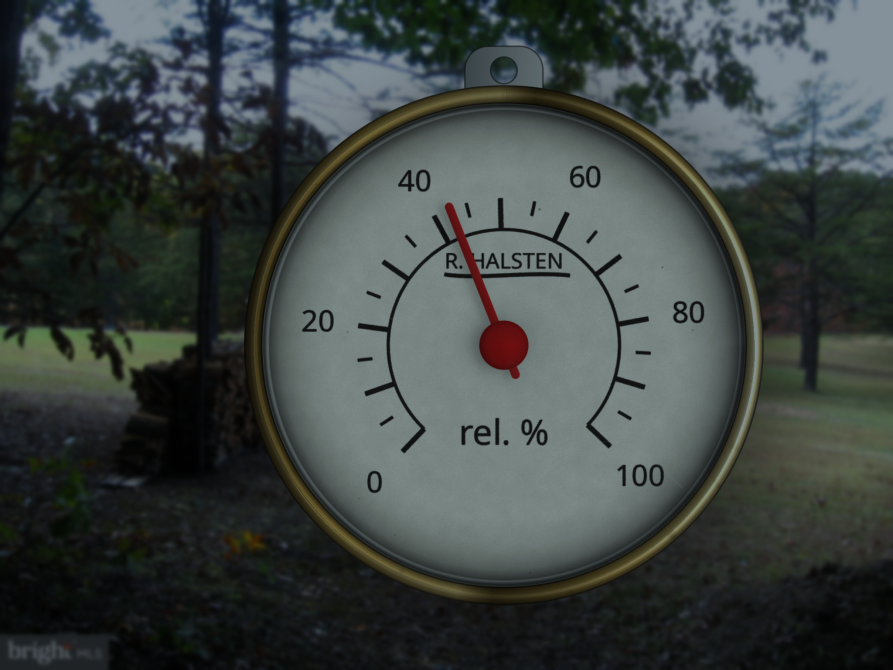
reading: {"value": 42.5, "unit": "%"}
